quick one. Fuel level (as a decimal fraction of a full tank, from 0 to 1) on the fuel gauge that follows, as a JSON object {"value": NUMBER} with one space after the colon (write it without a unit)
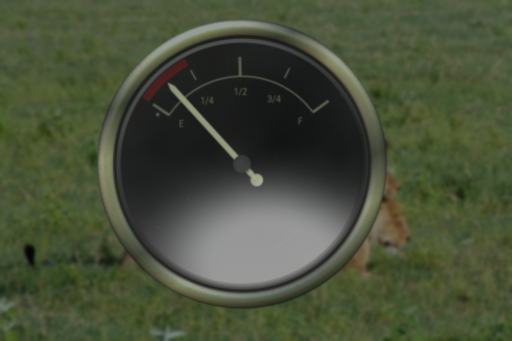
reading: {"value": 0.125}
